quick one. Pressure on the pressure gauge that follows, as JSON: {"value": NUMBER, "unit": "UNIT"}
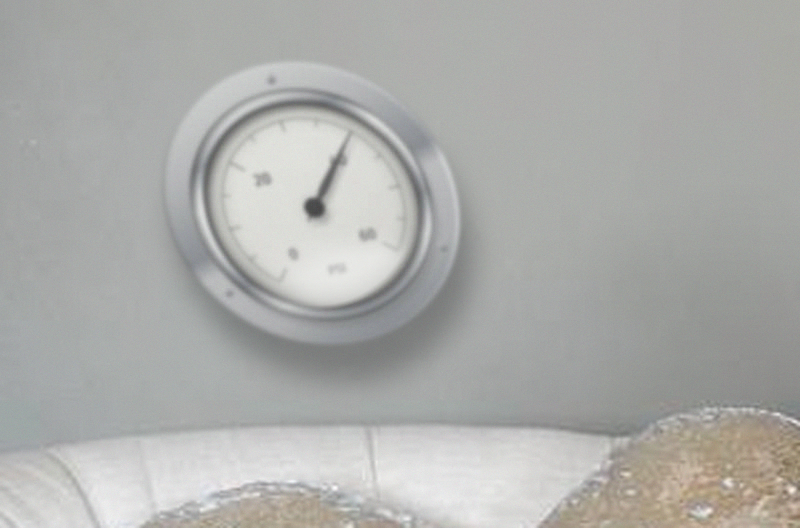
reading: {"value": 40, "unit": "psi"}
